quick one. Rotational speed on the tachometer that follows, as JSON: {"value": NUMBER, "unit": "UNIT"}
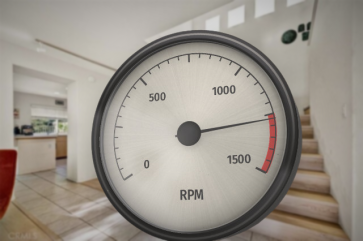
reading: {"value": 1275, "unit": "rpm"}
